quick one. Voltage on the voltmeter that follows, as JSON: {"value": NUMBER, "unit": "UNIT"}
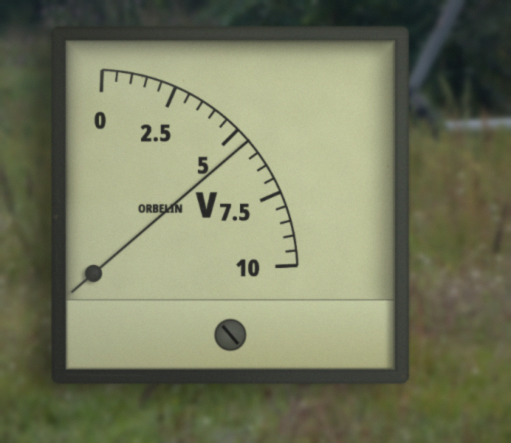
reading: {"value": 5.5, "unit": "V"}
